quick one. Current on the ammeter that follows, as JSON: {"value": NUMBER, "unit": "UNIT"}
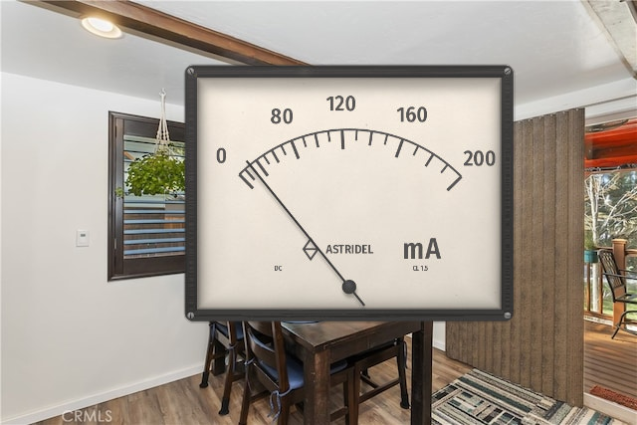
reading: {"value": 30, "unit": "mA"}
